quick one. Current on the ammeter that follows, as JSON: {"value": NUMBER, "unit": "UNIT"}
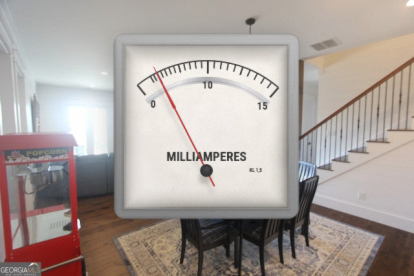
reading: {"value": 5, "unit": "mA"}
